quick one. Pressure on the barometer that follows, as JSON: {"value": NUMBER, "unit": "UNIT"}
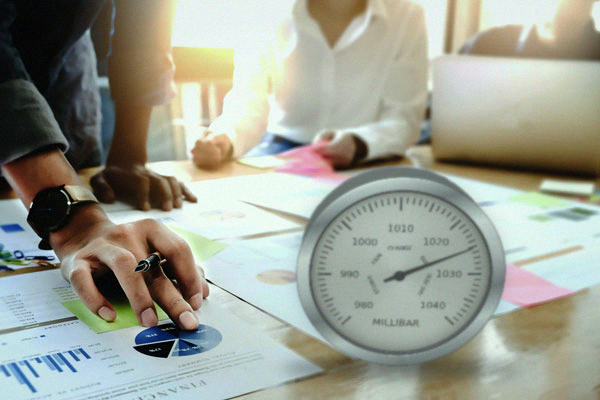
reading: {"value": 1025, "unit": "mbar"}
